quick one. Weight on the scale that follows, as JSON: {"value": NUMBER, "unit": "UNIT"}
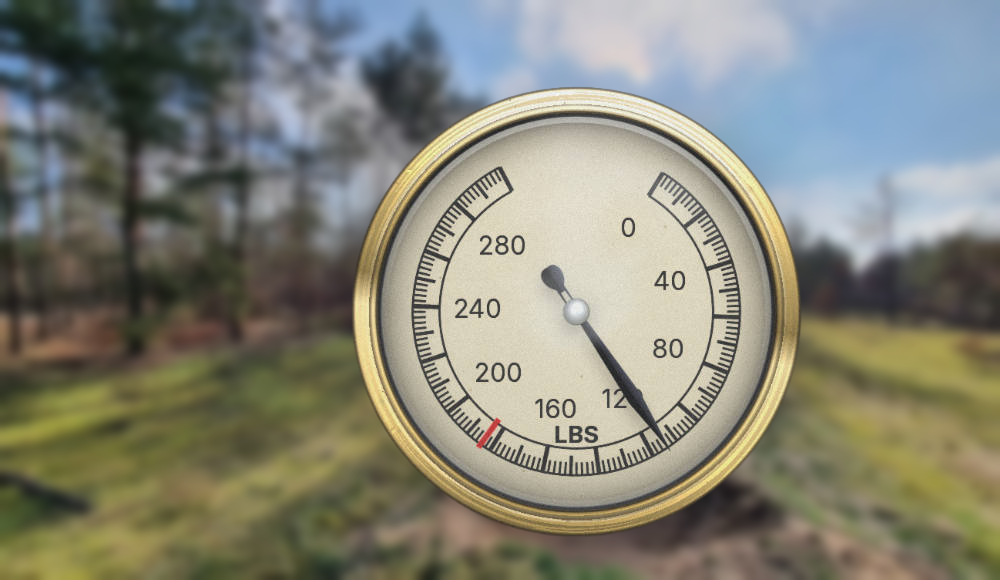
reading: {"value": 114, "unit": "lb"}
